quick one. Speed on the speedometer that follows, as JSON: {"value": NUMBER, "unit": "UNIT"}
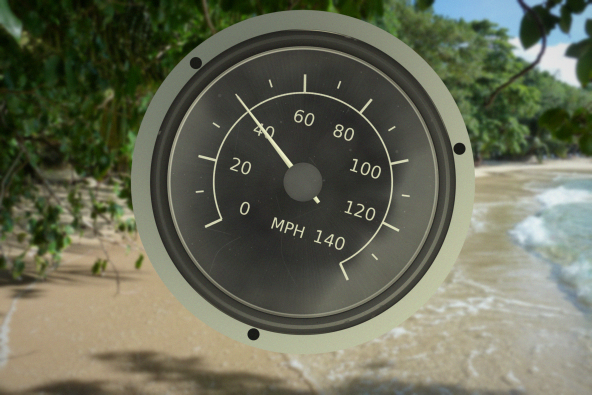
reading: {"value": 40, "unit": "mph"}
